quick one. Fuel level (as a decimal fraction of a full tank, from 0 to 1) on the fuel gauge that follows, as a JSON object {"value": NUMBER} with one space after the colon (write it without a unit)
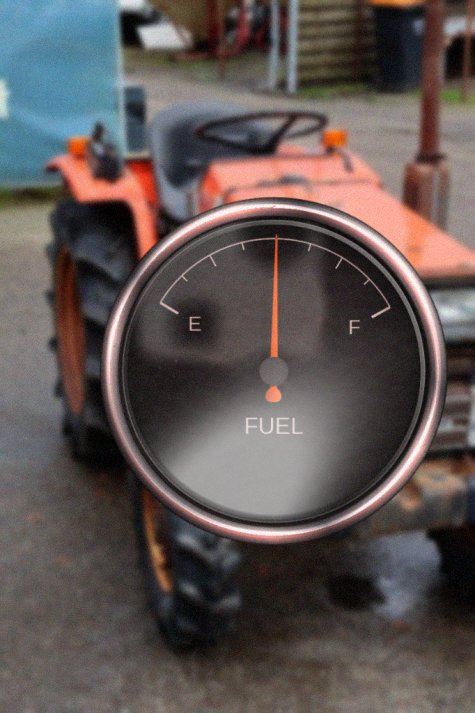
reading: {"value": 0.5}
